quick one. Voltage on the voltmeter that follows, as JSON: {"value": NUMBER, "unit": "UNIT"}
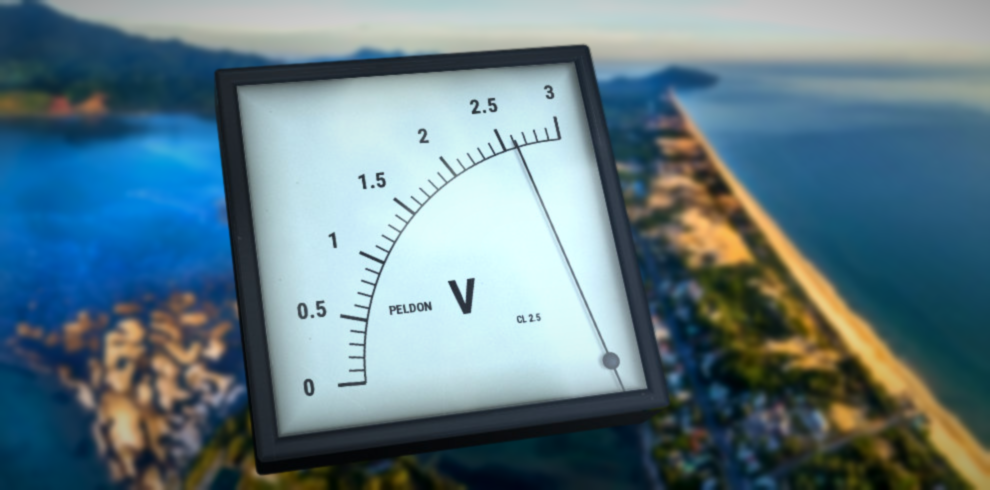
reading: {"value": 2.6, "unit": "V"}
